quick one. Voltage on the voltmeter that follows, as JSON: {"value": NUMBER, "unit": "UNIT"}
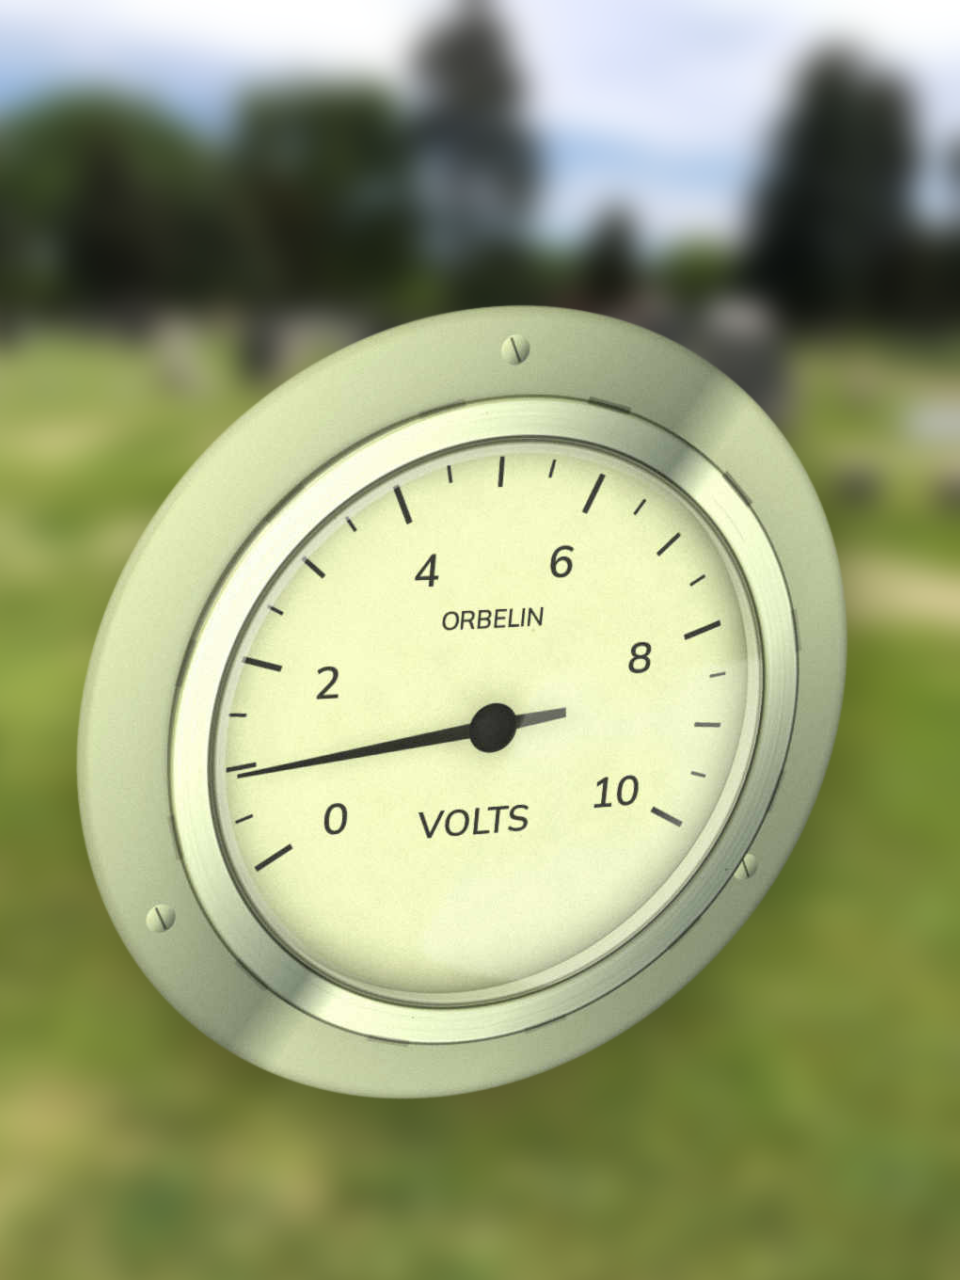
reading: {"value": 1, "unit": "V"}
